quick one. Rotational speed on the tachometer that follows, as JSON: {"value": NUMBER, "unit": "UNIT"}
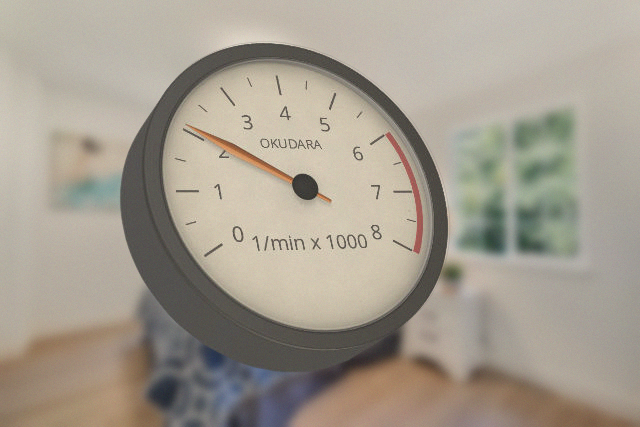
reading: {"value": 2000, "unit": "rpm"}
